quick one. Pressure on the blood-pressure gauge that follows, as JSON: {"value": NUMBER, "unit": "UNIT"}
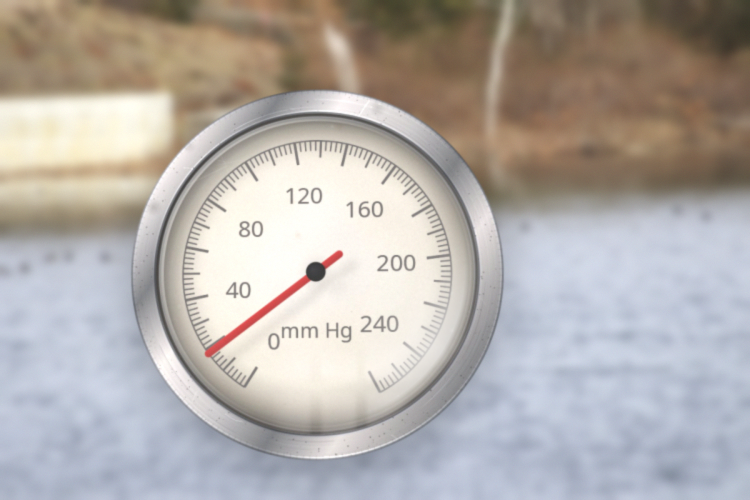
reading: {"value": 18, "unit": "mmHg"}
